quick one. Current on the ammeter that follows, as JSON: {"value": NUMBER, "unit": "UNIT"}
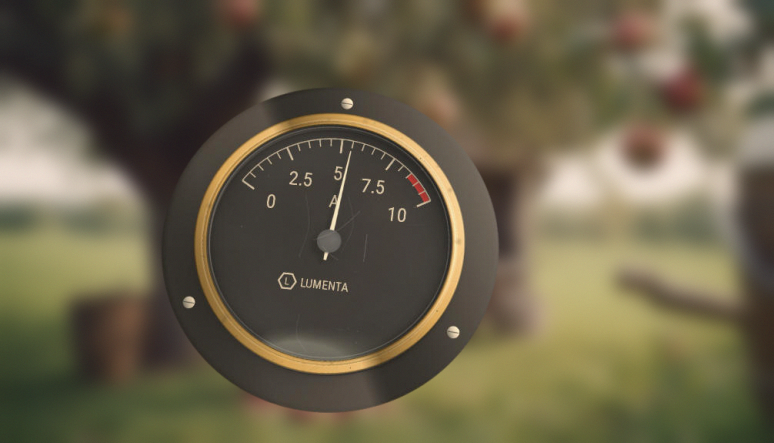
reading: {"value": 5.5, "unit": "A"}
